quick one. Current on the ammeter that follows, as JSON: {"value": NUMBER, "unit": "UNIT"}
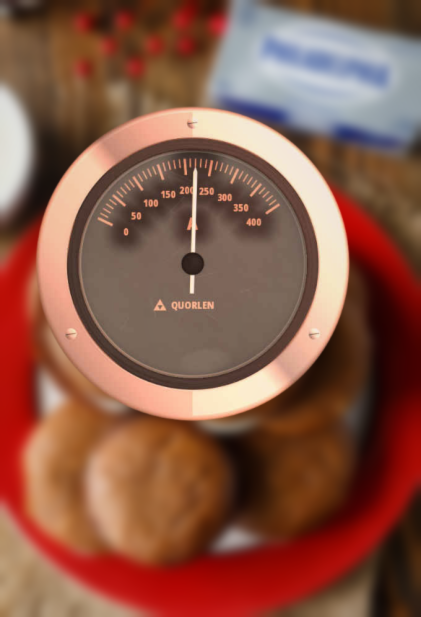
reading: {"value": 220, "unit": "A"}
